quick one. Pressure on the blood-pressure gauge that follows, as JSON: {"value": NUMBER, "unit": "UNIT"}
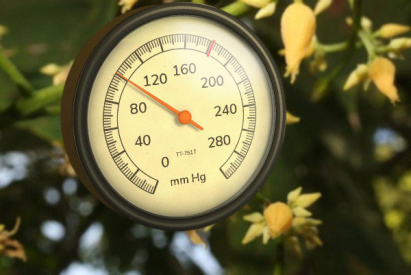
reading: {"value": 100, "unit": "mmHg"}
